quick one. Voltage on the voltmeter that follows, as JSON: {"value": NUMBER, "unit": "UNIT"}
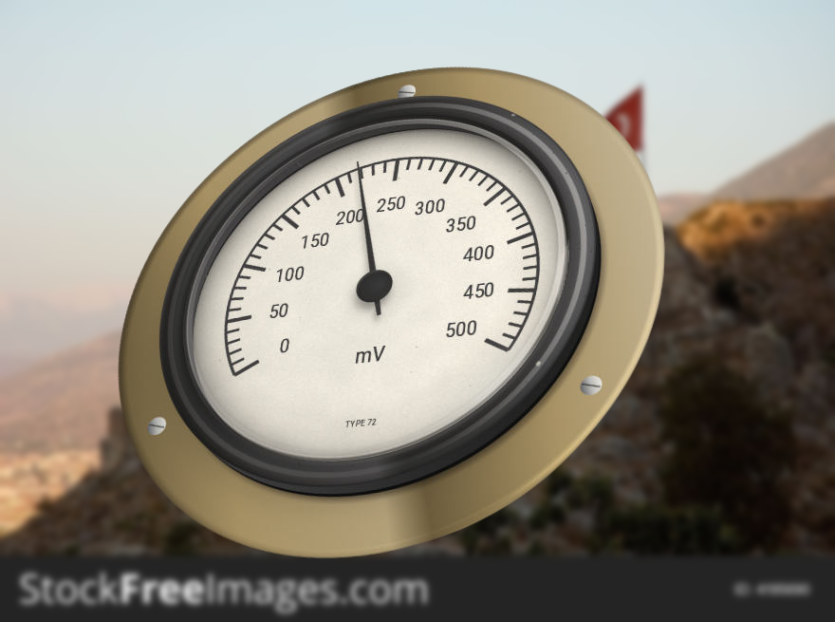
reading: {"value": 220, "unit": "mV"}
